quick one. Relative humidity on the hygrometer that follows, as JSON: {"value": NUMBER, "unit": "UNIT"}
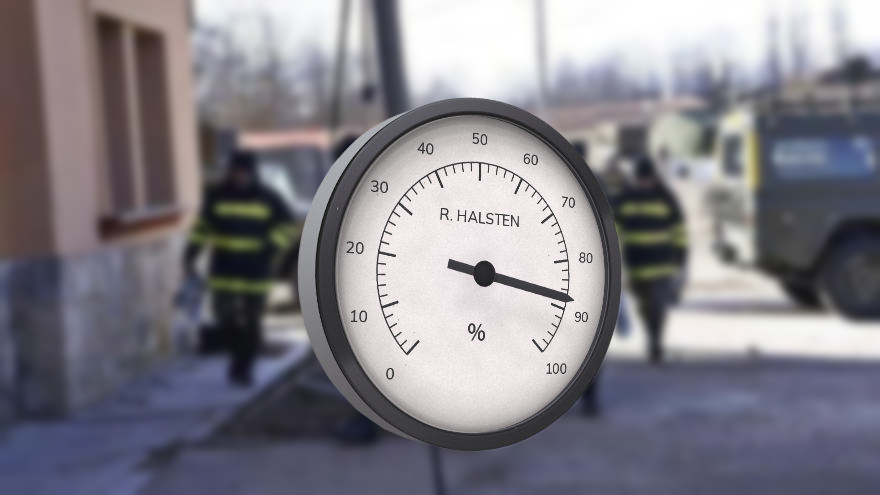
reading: {"value": 88, "unit": "%"}
